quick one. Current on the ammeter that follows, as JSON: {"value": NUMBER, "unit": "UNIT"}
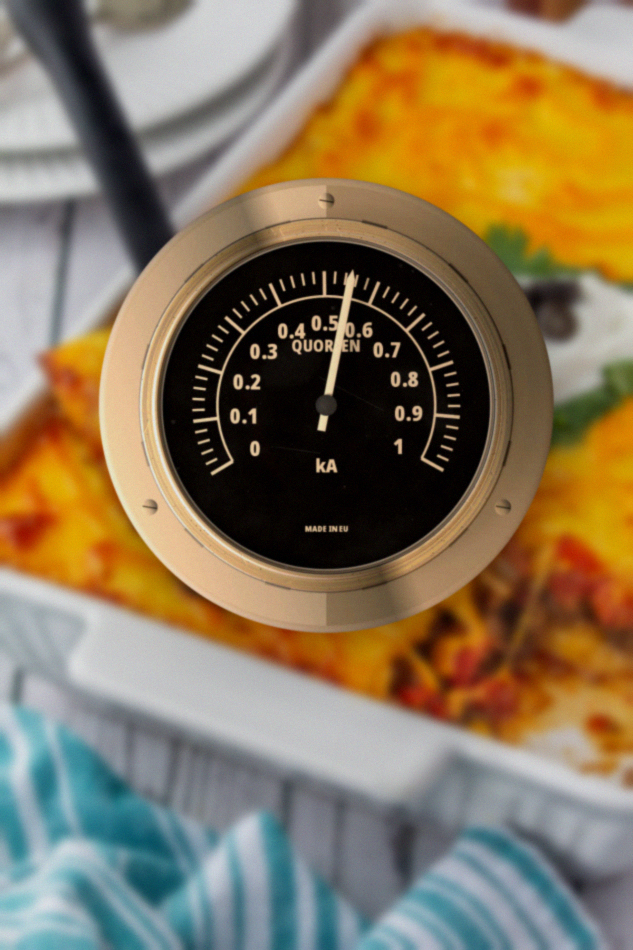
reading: {"value": 0.55, "unit": "kA"}
